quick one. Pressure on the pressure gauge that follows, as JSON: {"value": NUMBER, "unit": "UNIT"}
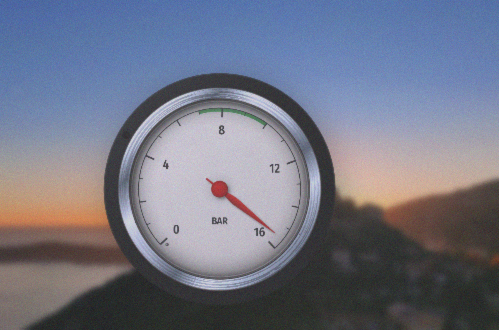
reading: {"value": 15.5, "unit": "bar"}
